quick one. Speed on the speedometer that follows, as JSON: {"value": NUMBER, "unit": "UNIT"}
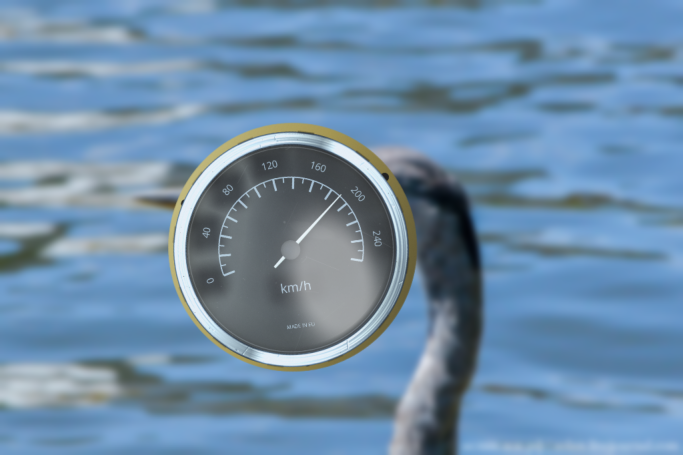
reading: {"value": 190, "unit": "km/h"}
